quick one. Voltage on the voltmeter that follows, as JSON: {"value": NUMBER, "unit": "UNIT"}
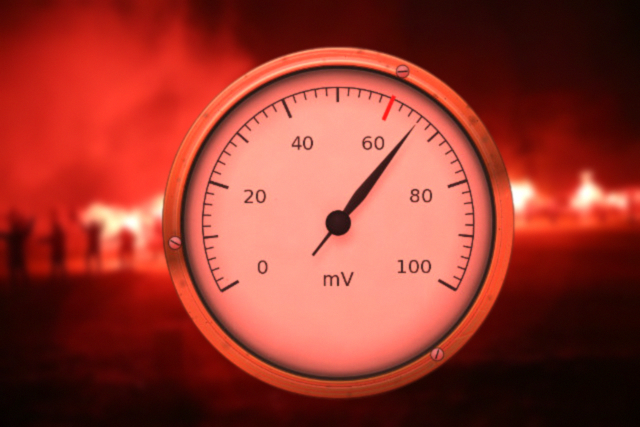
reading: {"value": 66, "unit": "mV"}
